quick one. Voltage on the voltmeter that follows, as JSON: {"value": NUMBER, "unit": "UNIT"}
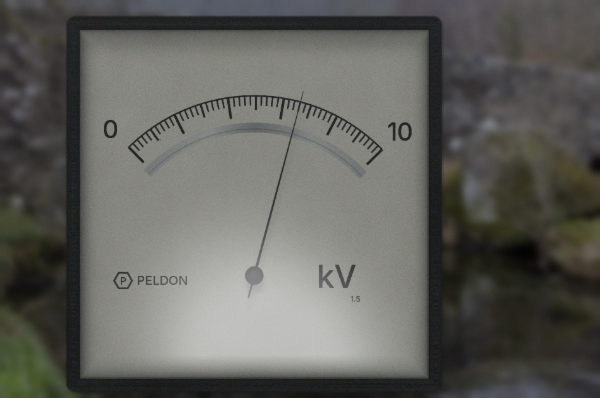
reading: {"value": 6.6, "unit": "kV"}
